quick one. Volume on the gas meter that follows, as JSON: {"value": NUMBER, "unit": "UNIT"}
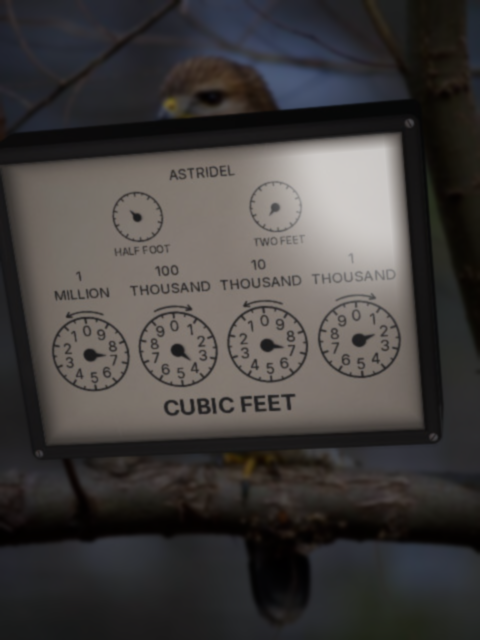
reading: {"value": 737200, "unit": "ft³"}
